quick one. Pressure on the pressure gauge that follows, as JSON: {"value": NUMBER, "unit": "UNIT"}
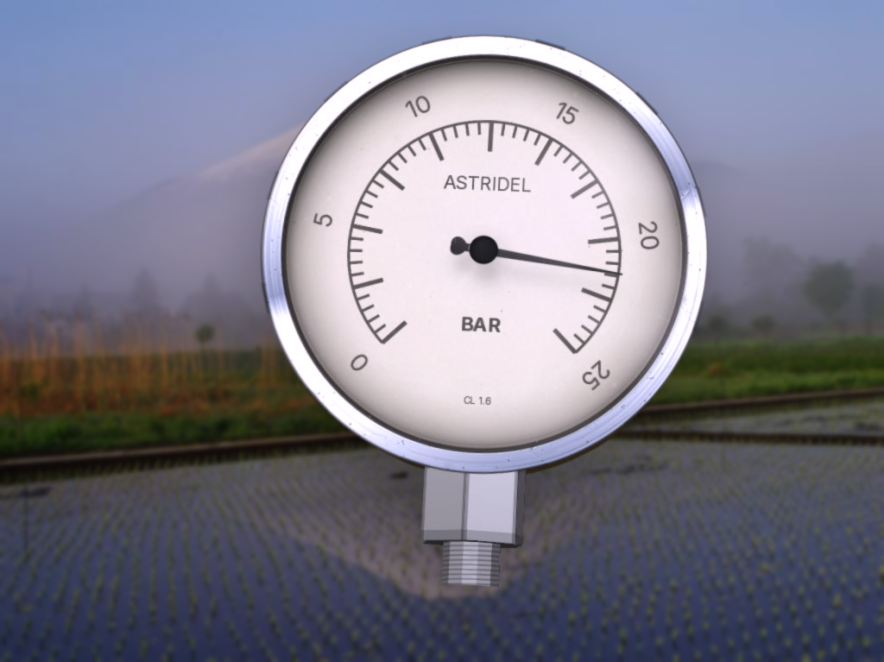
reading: {"value": 21.5, "unit": "bar"}
